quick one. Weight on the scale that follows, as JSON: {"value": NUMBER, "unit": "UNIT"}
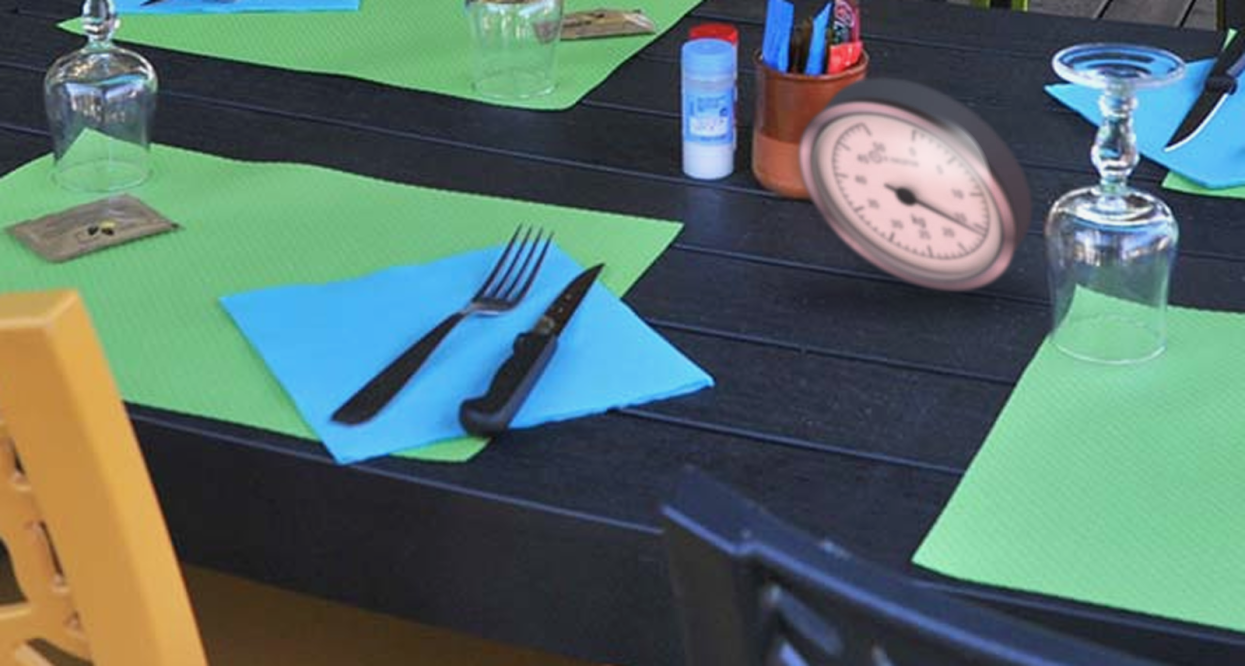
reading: {"value": 15, "unit": "kg"}
